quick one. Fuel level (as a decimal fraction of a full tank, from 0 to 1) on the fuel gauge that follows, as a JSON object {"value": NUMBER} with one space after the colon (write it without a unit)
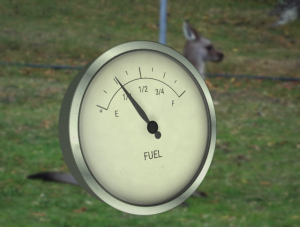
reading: {"value": 0.25}
